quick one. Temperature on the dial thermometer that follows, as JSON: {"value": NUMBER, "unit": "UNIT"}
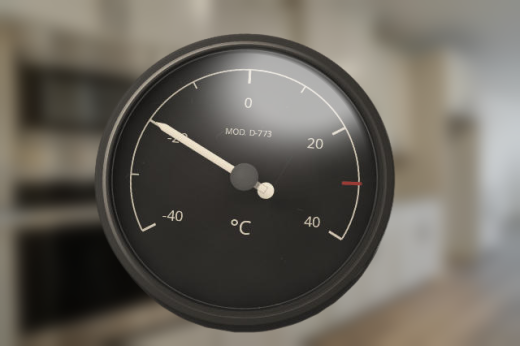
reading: {"value": -20, "unit": "°C"}
